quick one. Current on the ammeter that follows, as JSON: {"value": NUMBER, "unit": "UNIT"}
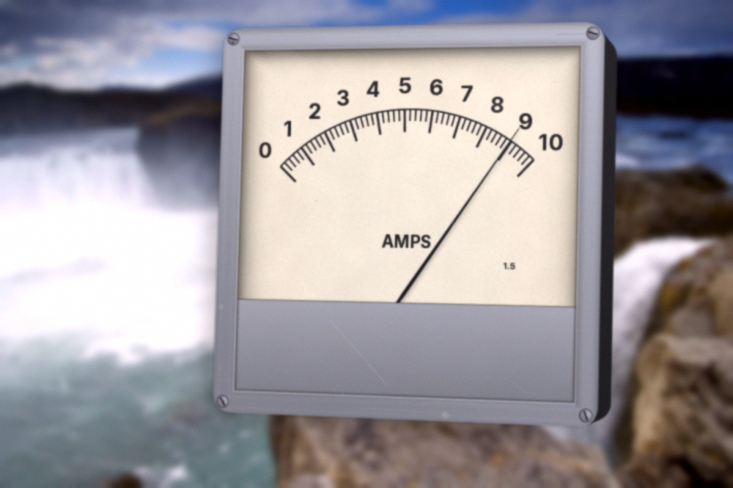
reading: {"value": 9, "unit": "A"}
